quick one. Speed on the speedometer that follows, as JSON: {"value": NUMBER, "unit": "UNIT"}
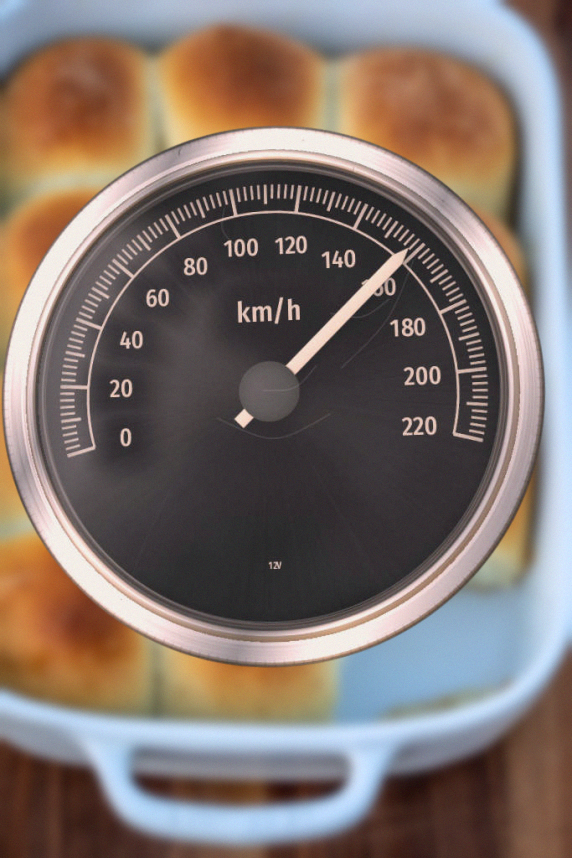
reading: {"value": 158, "unit": "km/h"}
